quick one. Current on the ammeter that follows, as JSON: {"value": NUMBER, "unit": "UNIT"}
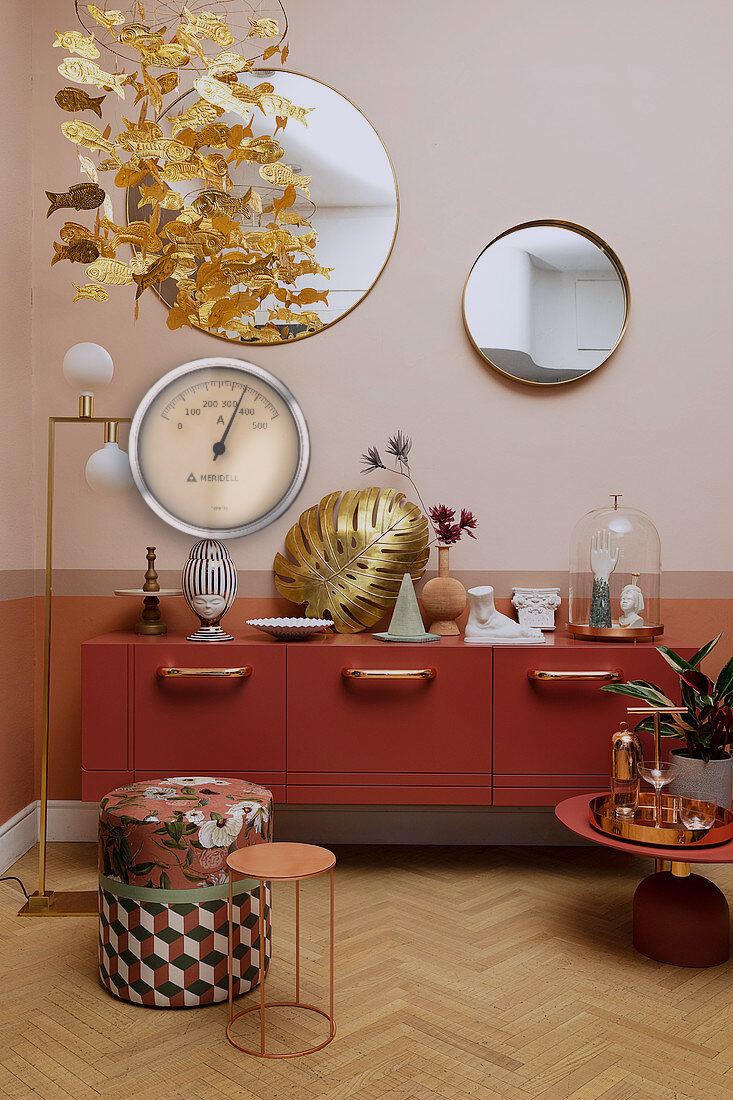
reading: {"value": 350, "unit": "A"}
